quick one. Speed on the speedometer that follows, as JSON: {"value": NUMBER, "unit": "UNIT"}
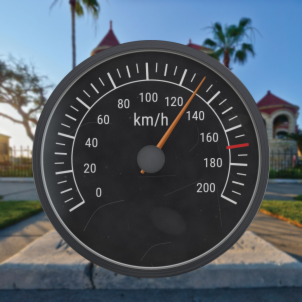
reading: {"value": 130, "unit": "km/h"}
